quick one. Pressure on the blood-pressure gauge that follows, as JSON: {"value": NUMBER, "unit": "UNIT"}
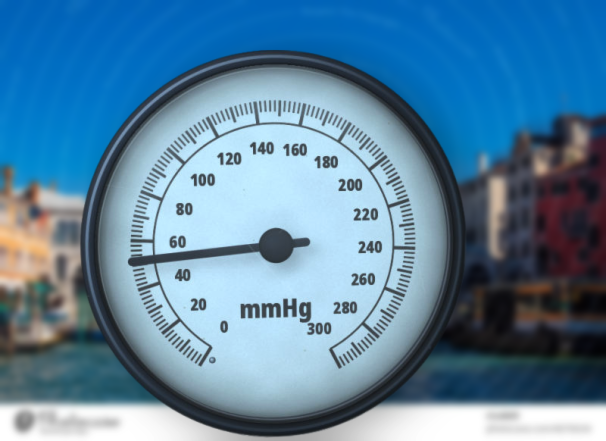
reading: {"value": 52, "unit": "mmHg"}
